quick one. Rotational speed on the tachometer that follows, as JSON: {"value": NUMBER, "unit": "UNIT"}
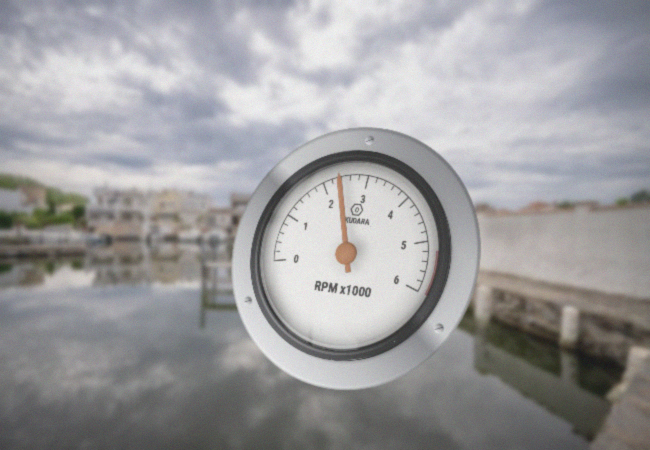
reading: {"value": 2400, "unit": "rpm"}
